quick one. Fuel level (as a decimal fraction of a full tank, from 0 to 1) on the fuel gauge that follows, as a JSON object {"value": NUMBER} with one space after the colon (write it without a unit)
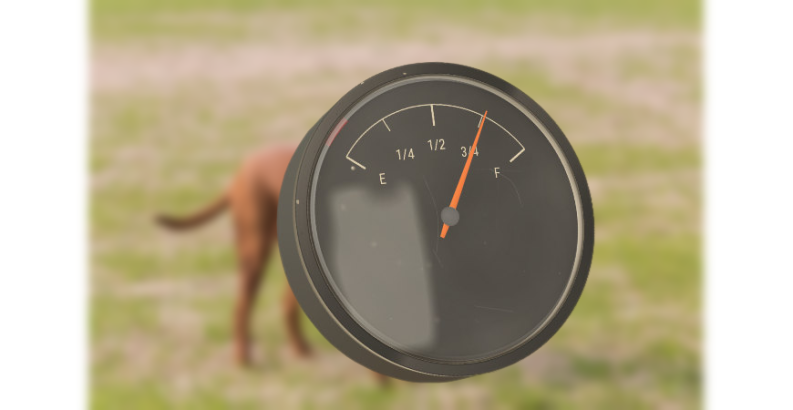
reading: {"value": 0.75}
